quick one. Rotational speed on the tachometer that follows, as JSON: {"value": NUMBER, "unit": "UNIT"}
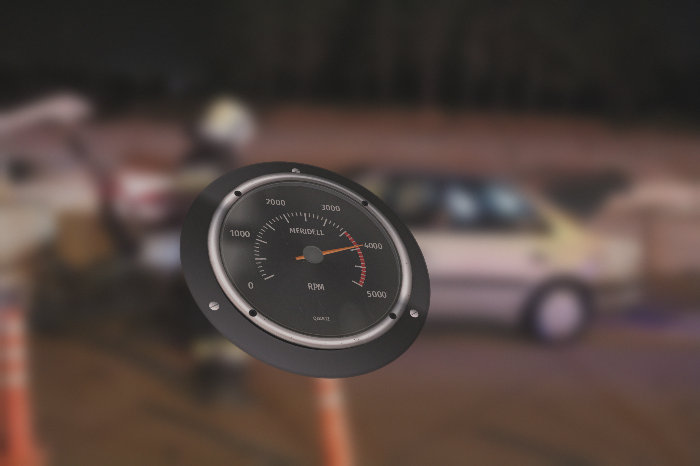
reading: {"value": 4000, "unit": "rpm"}
